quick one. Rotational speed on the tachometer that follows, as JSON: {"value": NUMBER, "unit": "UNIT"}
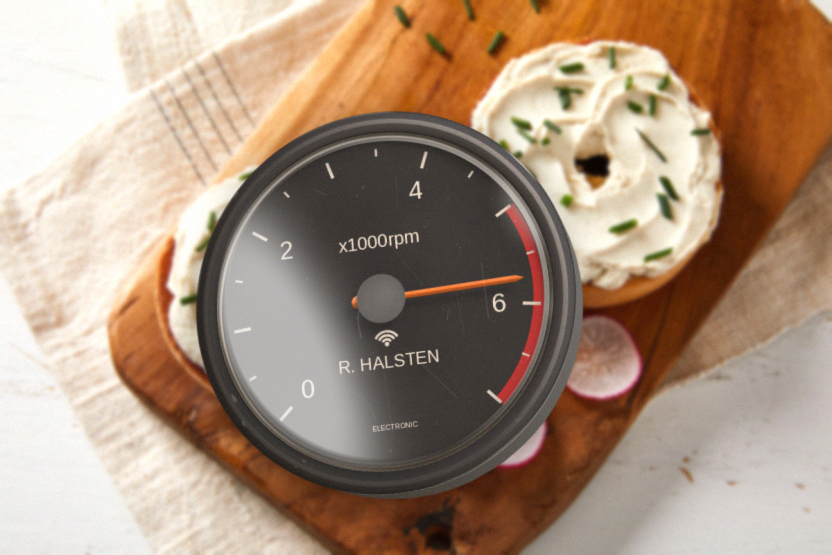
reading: {"value": 5750, "unit": "rpm"}
